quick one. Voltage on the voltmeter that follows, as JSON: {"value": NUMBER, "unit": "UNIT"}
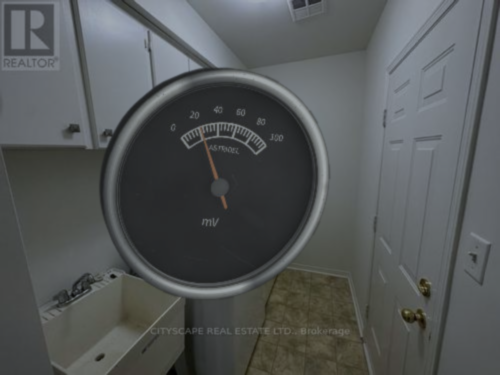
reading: {"value": 20, "unit": "mV"}
